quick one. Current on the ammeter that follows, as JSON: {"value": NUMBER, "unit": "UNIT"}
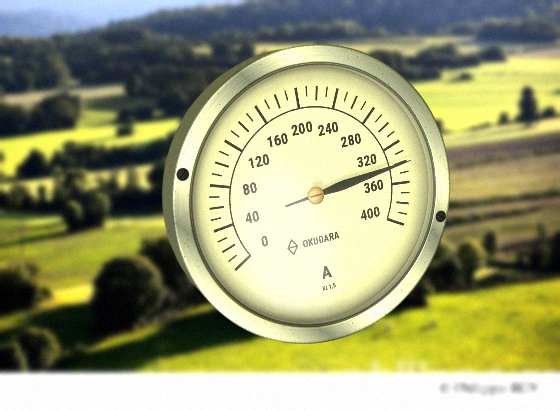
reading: {"value": 340, "unit": "A"}
